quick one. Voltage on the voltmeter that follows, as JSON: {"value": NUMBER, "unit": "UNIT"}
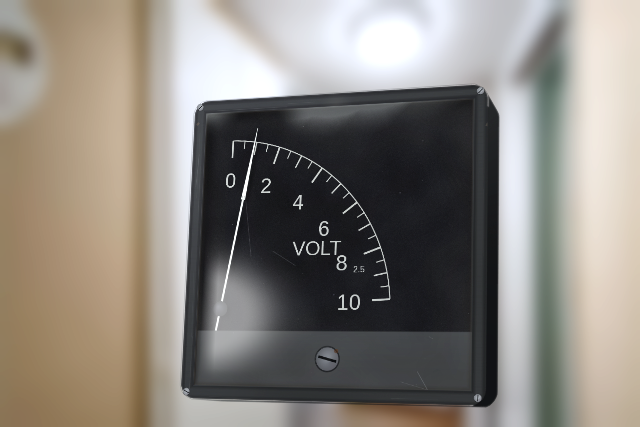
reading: {"value": 1, "unit": "V"}
